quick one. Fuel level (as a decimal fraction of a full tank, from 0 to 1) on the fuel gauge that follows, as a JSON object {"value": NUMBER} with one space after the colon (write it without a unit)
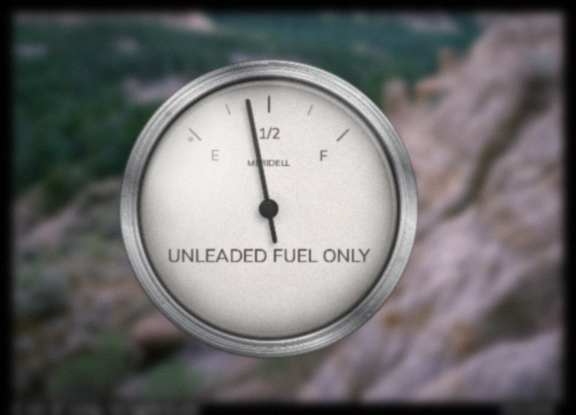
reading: {"value": 0.375}
